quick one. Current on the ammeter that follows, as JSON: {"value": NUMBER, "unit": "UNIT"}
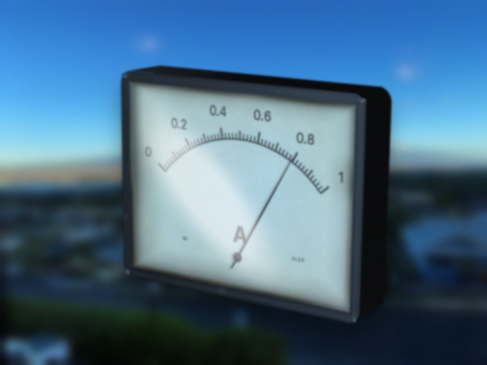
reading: {"value": 0.8, "unit": "A"}
